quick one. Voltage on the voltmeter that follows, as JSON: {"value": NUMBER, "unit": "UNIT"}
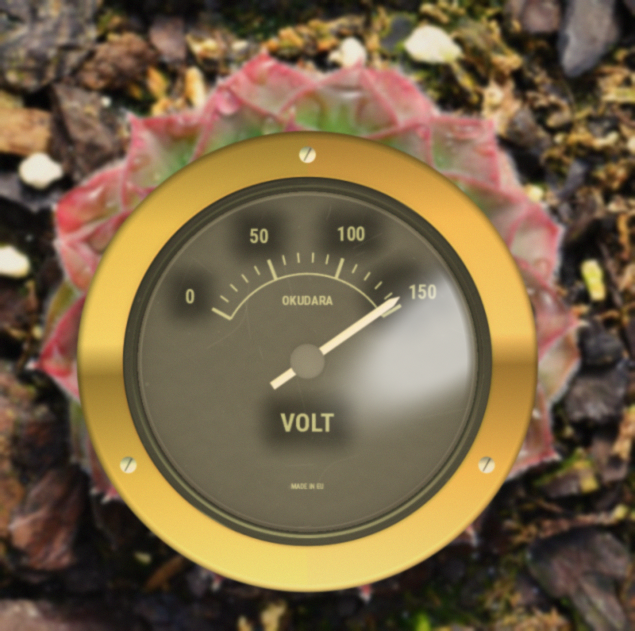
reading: {"value": 145, "unit": "V"}
